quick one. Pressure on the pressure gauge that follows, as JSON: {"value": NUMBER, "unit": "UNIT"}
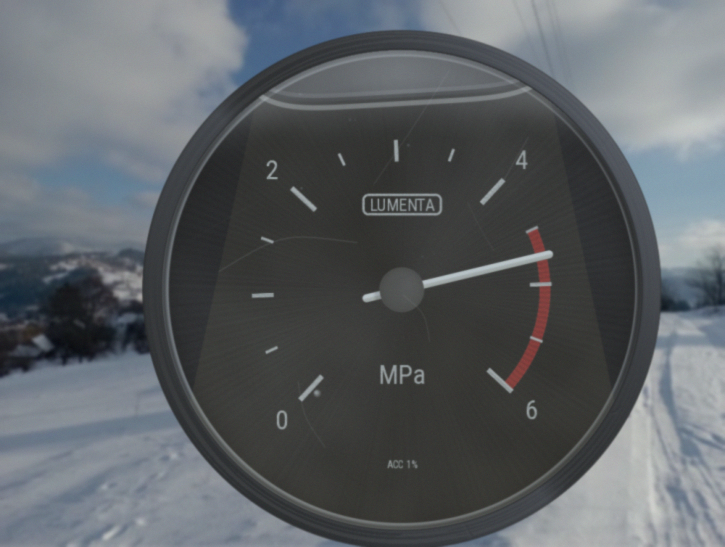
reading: {"value": 4.75, "unit": "MPa"}
